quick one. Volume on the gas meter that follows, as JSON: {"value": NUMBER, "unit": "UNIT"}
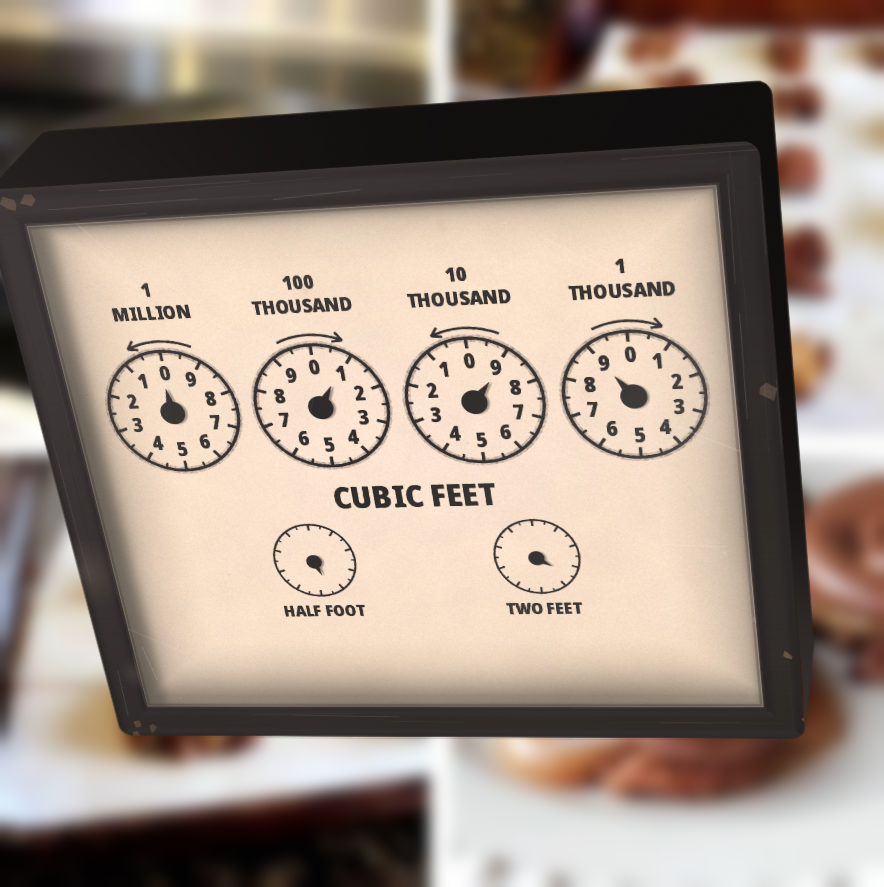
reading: {"value": 8900, "unit": "ft³"}
